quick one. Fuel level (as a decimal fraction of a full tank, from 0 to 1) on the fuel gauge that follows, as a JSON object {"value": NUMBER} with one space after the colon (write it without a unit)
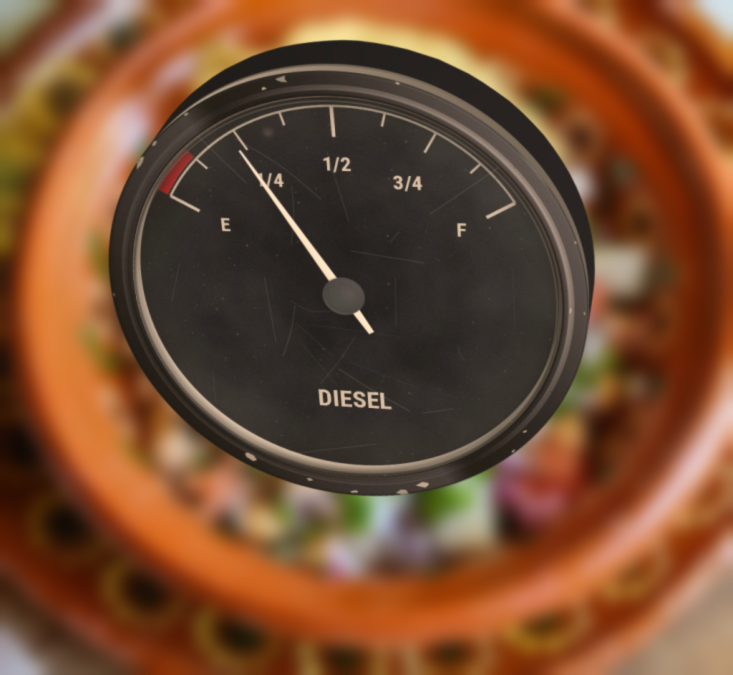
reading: {"value": 0.25}
